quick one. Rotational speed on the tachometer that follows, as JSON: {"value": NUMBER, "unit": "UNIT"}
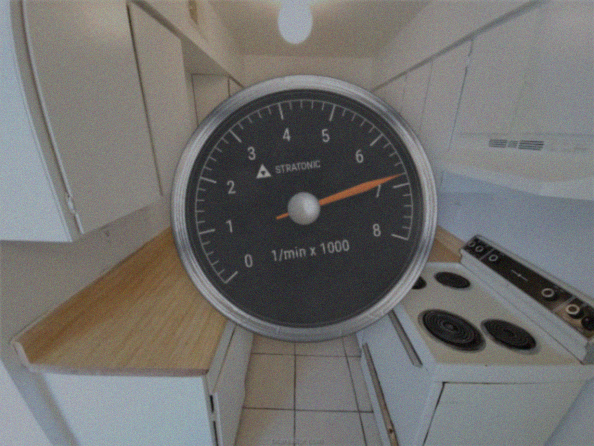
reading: {"value": 6800, "unit": "rpm"}
